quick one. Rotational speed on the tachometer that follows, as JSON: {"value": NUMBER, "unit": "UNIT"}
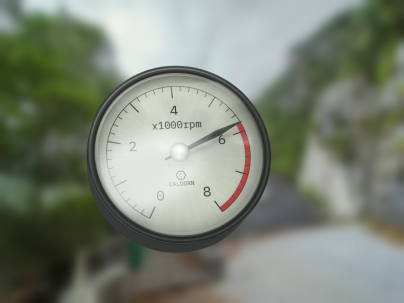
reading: {"value": 5800, "unit": "rpm"}
